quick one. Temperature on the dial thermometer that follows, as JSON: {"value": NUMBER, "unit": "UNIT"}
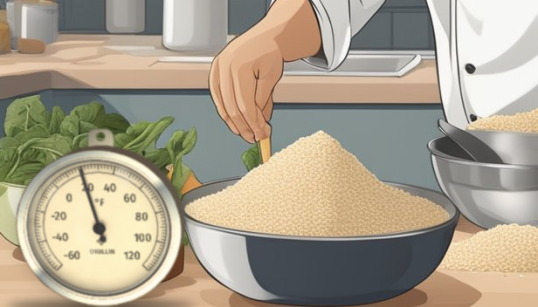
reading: {"value": 20, "unit": "°F"}
